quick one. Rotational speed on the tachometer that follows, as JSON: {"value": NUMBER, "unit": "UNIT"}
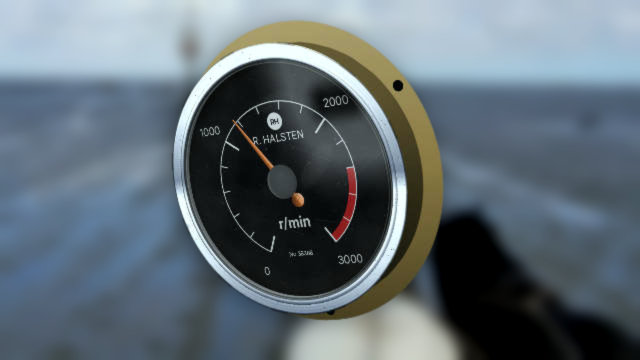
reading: {"value": 1200, "unit": "rpm"}
